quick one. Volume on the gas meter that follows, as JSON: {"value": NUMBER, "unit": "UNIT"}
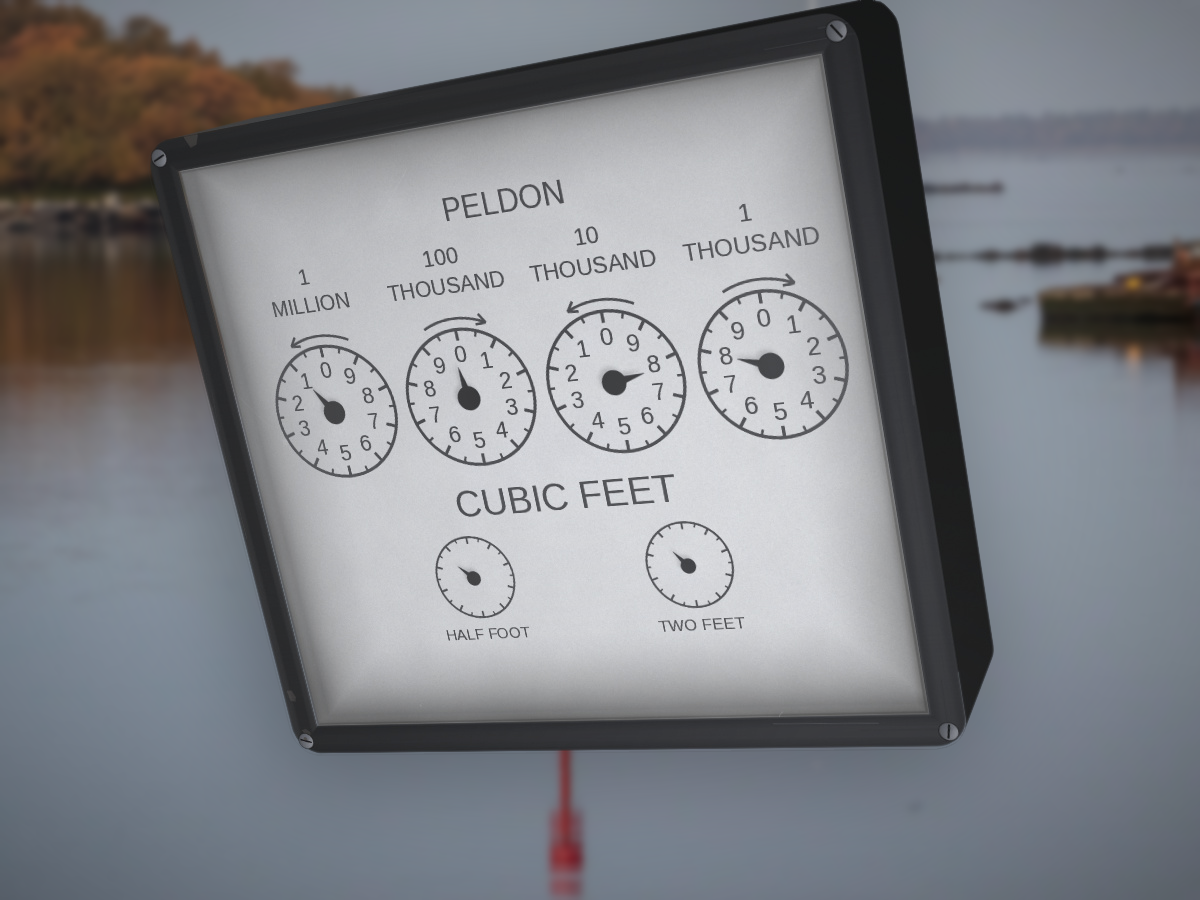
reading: {"value": 97800, "unit": "ft³"}
